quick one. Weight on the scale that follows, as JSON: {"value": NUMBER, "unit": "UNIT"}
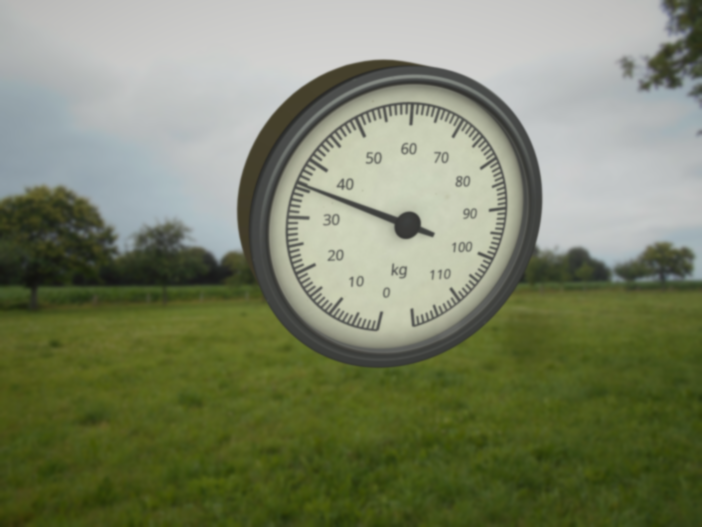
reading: {"value": 36, "unit": "kg"}
